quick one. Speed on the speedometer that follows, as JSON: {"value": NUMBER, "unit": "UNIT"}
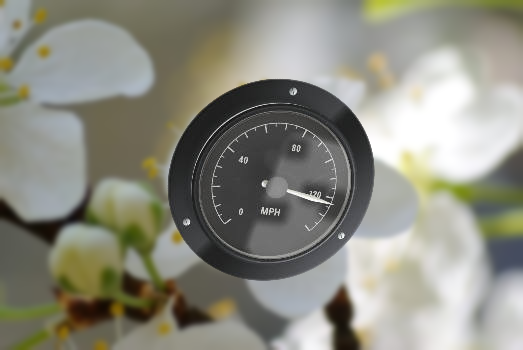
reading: {"value": 122.5, "unit": "mph"}
